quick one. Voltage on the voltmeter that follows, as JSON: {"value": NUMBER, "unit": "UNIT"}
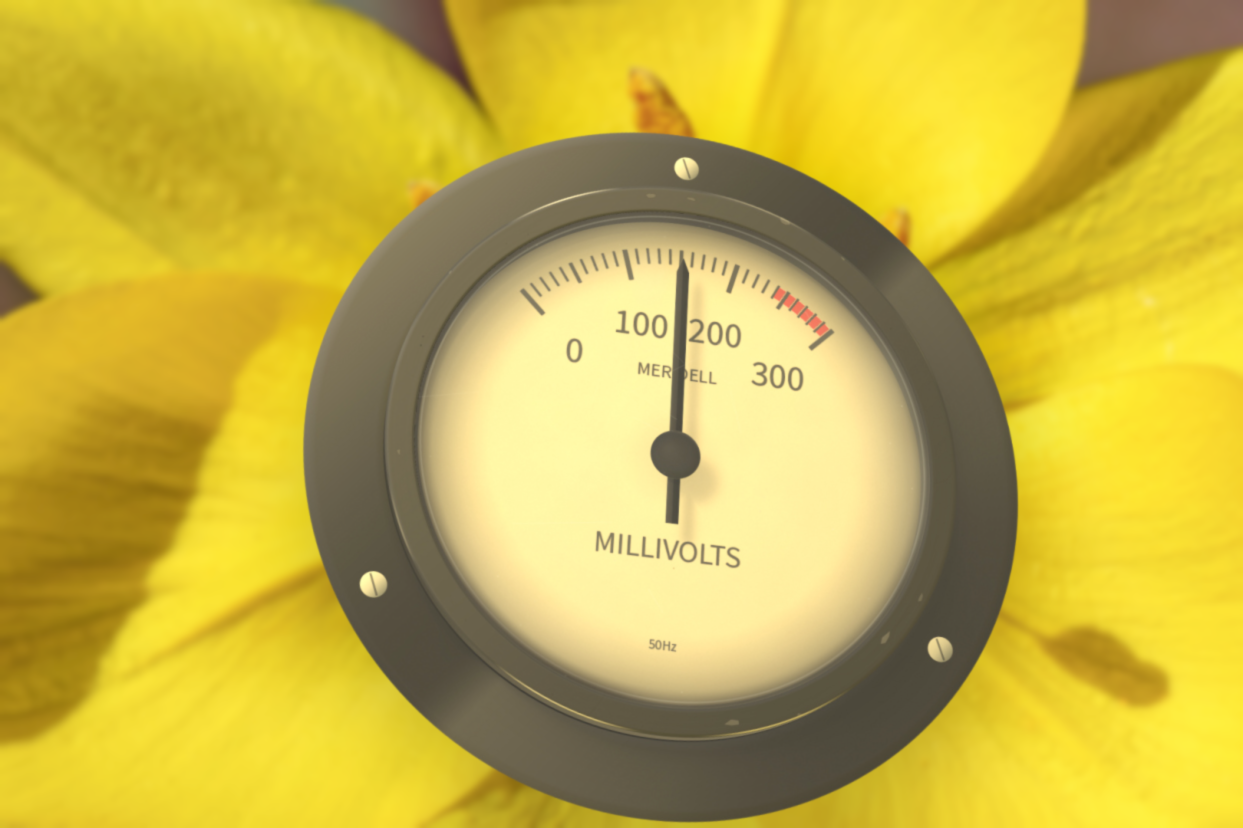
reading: {"value": 150, "unit": "mV"}
